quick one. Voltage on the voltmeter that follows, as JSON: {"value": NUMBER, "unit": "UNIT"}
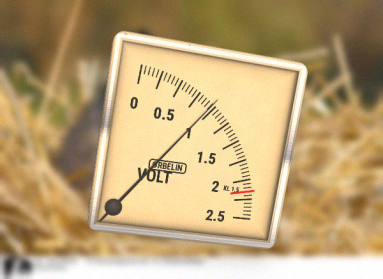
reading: {"value": 0.95, "unit": "V"}
